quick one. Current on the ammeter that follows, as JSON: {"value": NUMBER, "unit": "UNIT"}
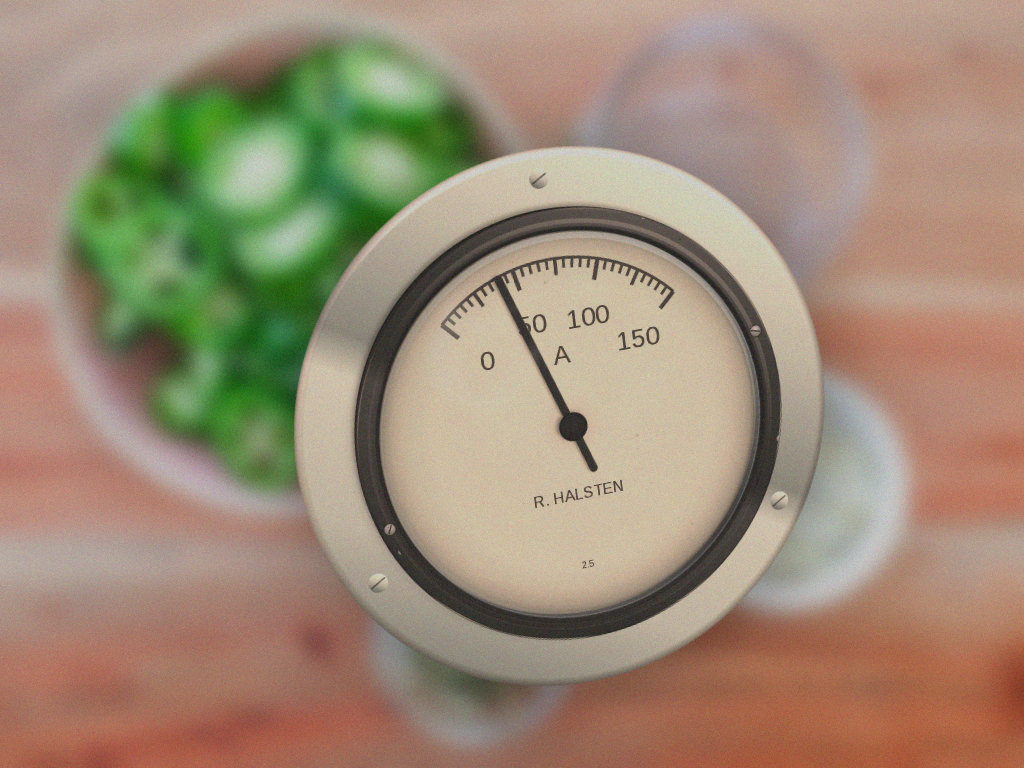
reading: {"value": 40, "unit": "A"}
